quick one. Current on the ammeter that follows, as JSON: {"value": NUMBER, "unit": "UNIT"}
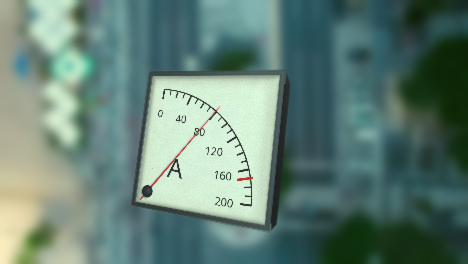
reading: {"value": 80, "unit": "A"}
